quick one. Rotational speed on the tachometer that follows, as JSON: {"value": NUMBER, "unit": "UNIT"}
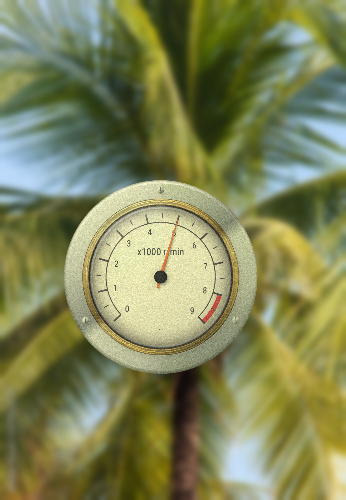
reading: {"value": 5000, "unit": "rpm"}
